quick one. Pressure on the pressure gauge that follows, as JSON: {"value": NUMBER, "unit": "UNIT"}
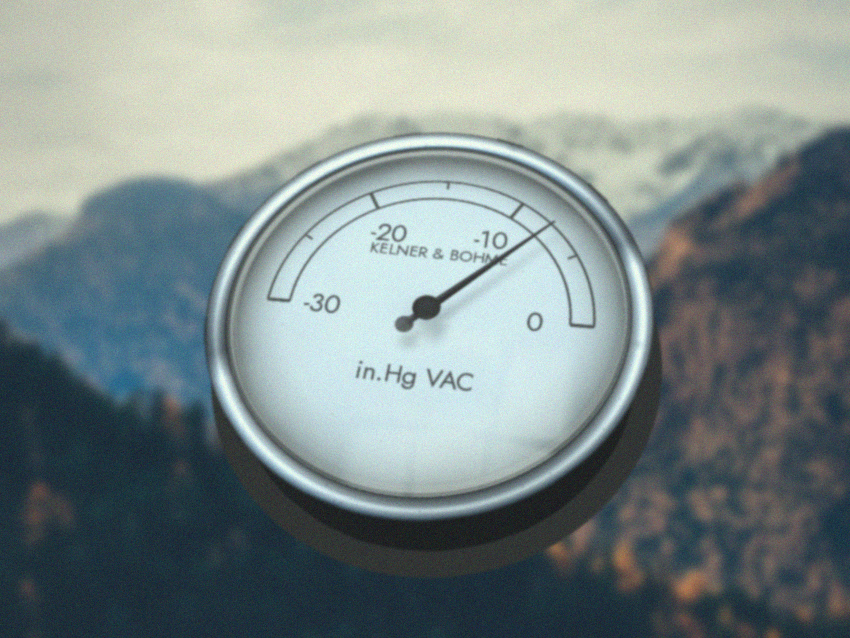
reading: {"value": -7.5, "unit": "inHg"}
